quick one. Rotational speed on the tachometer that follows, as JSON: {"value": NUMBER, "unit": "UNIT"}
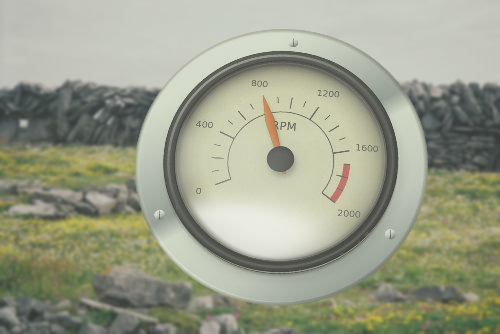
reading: {"value": 800, "unit": "rpm"}
